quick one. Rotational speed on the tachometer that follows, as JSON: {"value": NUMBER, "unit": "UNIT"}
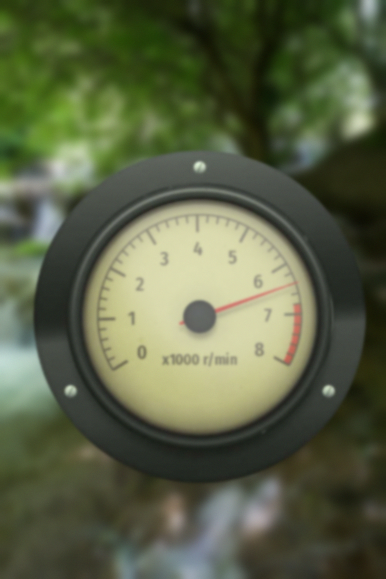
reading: {"value": 6400, "unit": "rpm"}
